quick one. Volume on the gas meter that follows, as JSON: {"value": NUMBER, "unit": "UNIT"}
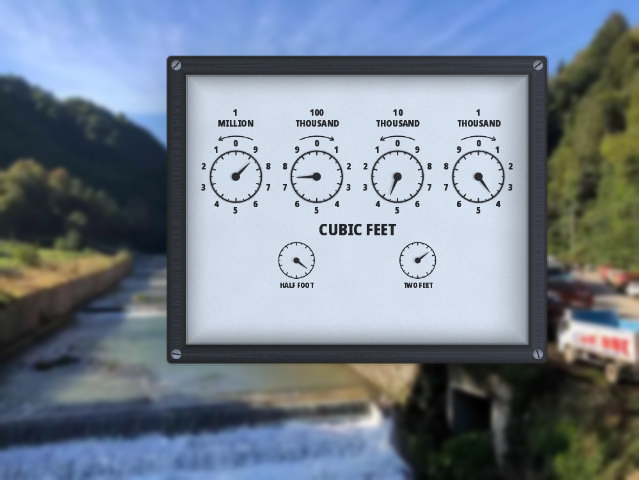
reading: {"value": 874400, "unit": "ft³"}
